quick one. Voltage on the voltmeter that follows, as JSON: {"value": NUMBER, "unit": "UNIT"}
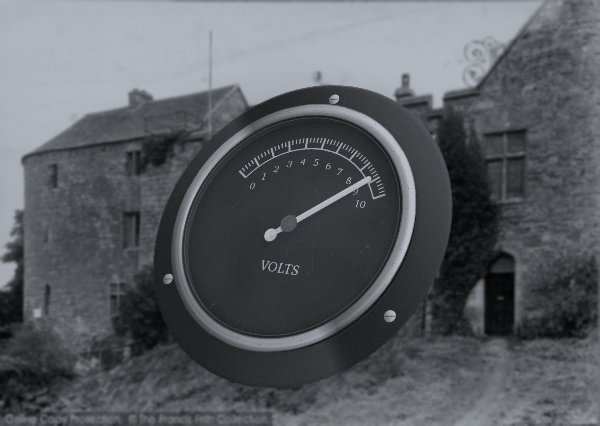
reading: {"value": 9, "unit": "V"}
